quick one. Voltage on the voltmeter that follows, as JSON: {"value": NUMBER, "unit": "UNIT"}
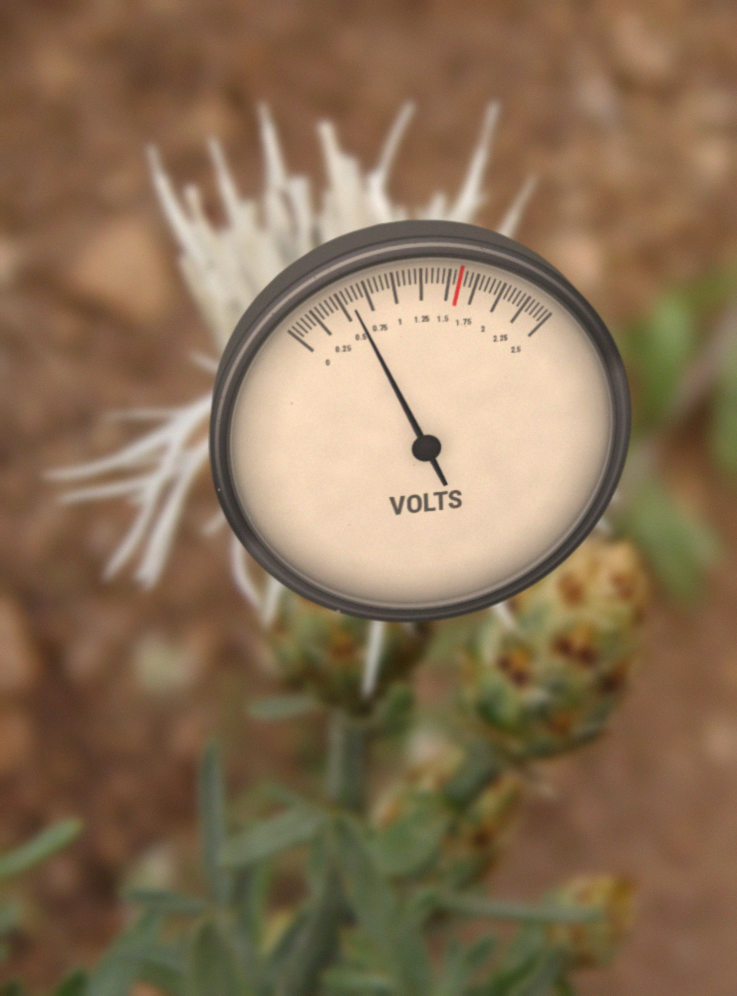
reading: {"value": 0.6, "unit": "V"}
